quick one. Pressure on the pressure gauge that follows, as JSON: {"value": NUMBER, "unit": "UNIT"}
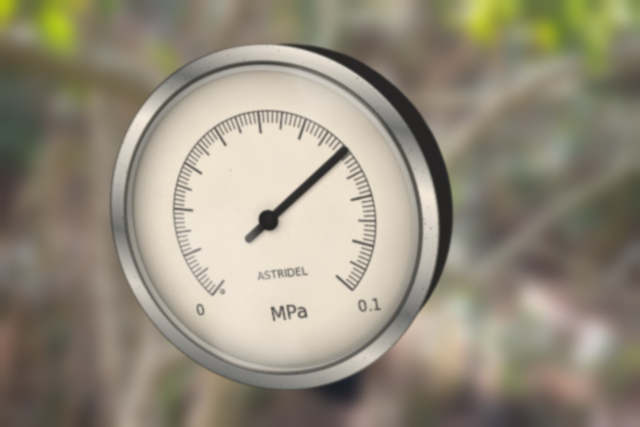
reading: {"value": 0.07, "unit": "MPa"}
